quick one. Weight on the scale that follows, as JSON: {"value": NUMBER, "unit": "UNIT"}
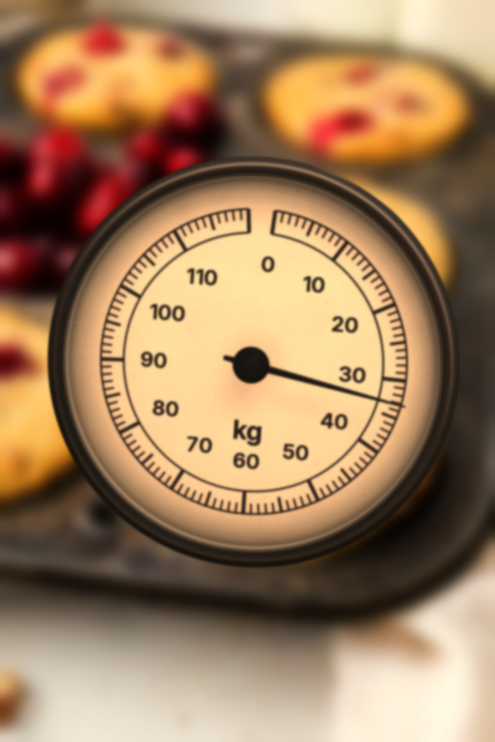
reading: {"value": 33, "unit": "kg"}
